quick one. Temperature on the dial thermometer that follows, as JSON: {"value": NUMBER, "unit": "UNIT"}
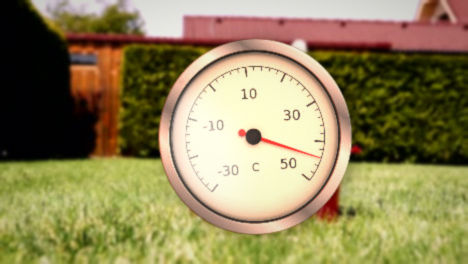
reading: {"value": 44, "unit": "°C"}
